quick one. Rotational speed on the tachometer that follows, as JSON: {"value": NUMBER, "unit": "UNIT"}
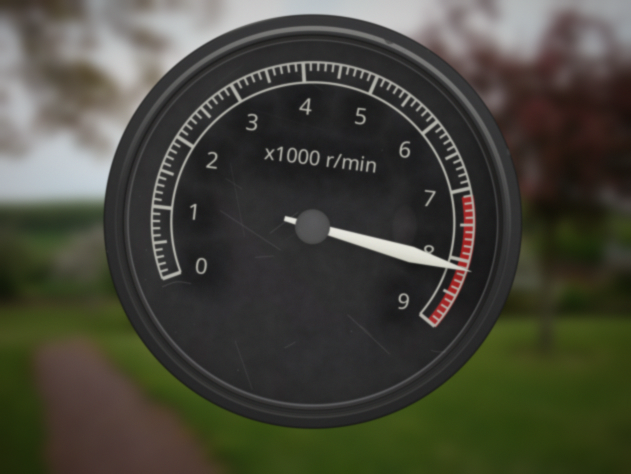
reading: {"value": 8100, "unit": "rpm"}
